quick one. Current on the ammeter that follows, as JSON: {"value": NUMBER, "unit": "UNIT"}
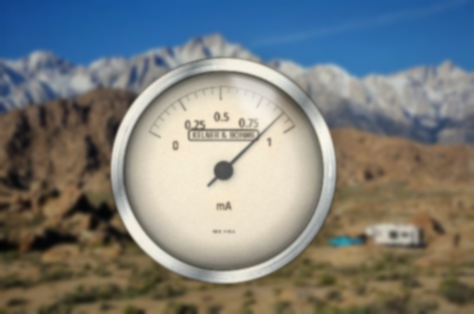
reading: {"value": 0.9, "unit": "mA"}
